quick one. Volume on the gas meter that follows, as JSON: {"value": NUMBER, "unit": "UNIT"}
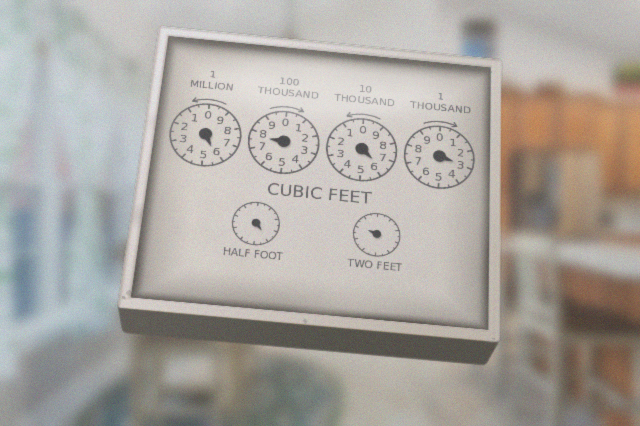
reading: {"value": 576300, "unit": "ft³"}
